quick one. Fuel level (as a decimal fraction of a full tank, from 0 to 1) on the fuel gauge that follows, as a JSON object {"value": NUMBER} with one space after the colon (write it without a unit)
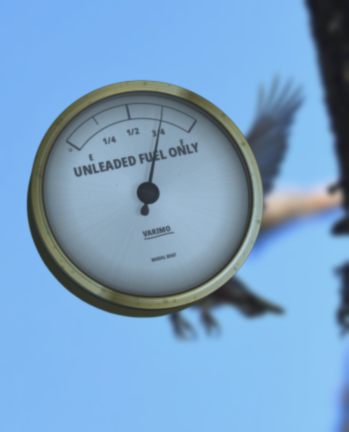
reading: {"value": 0.75}
